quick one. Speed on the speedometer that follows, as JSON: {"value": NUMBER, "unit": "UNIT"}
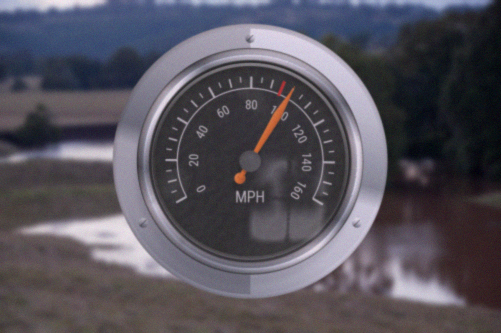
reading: {"value": 100, "unit": "mph"}
